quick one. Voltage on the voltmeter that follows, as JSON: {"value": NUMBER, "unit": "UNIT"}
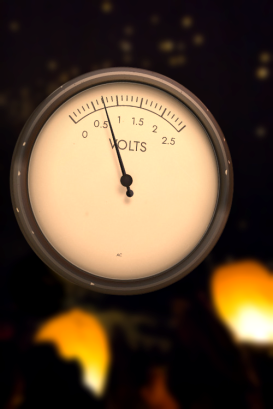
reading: {"value": 0.7, "unit": "V"}
